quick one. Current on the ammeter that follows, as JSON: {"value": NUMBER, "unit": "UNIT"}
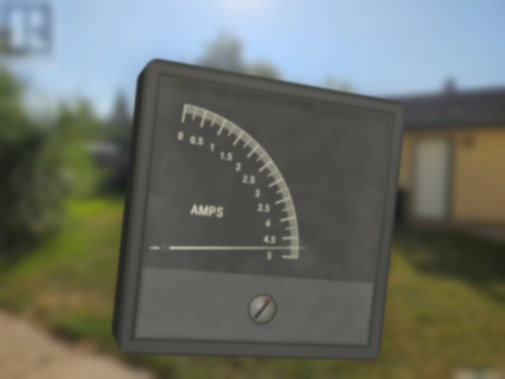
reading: {"value": 4.75, "unit": "A"}
